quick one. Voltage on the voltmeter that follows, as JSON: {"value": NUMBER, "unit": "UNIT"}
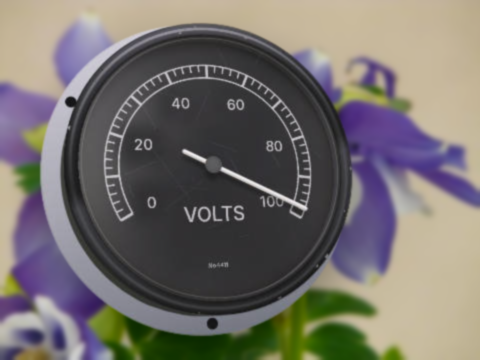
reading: {"value": 98, "unit": "V"}
